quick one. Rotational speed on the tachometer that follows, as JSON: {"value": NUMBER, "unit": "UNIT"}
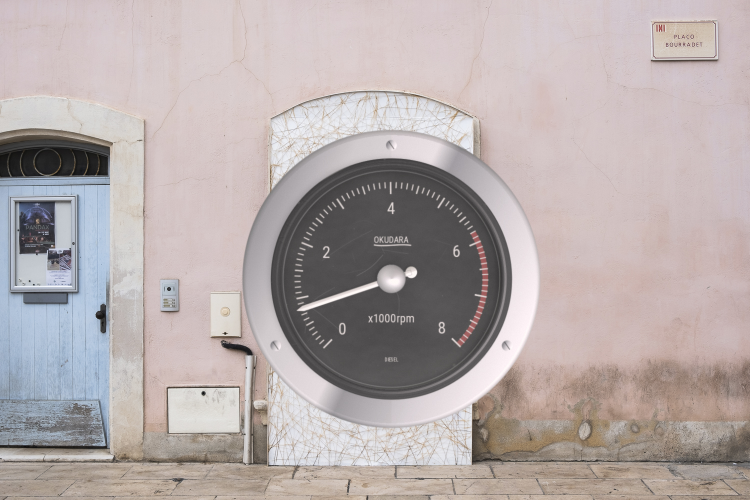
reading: {"value": 800, "unit": "rpm"}
